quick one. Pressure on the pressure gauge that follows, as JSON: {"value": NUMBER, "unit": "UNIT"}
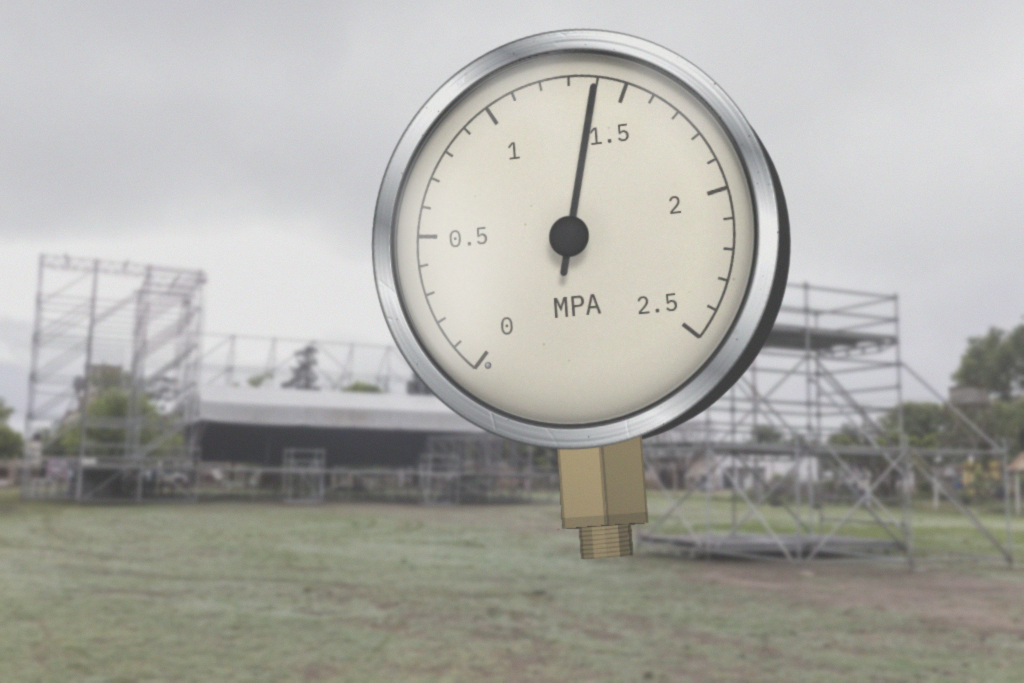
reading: {"value": 1.4, "unit": "MPa"}
